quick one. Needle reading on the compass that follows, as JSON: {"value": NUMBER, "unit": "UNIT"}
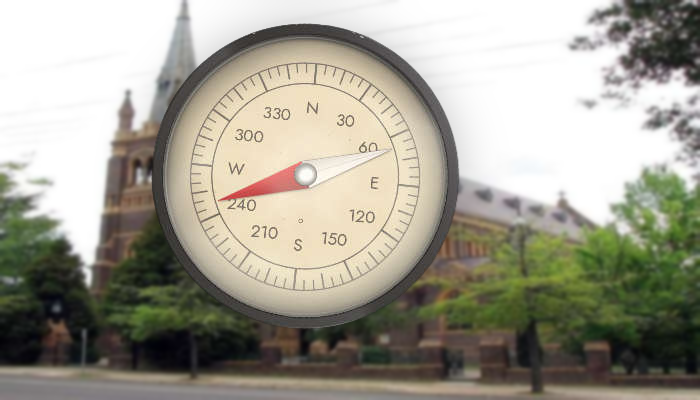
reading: {"value": 247.5, "unit": "°"}
